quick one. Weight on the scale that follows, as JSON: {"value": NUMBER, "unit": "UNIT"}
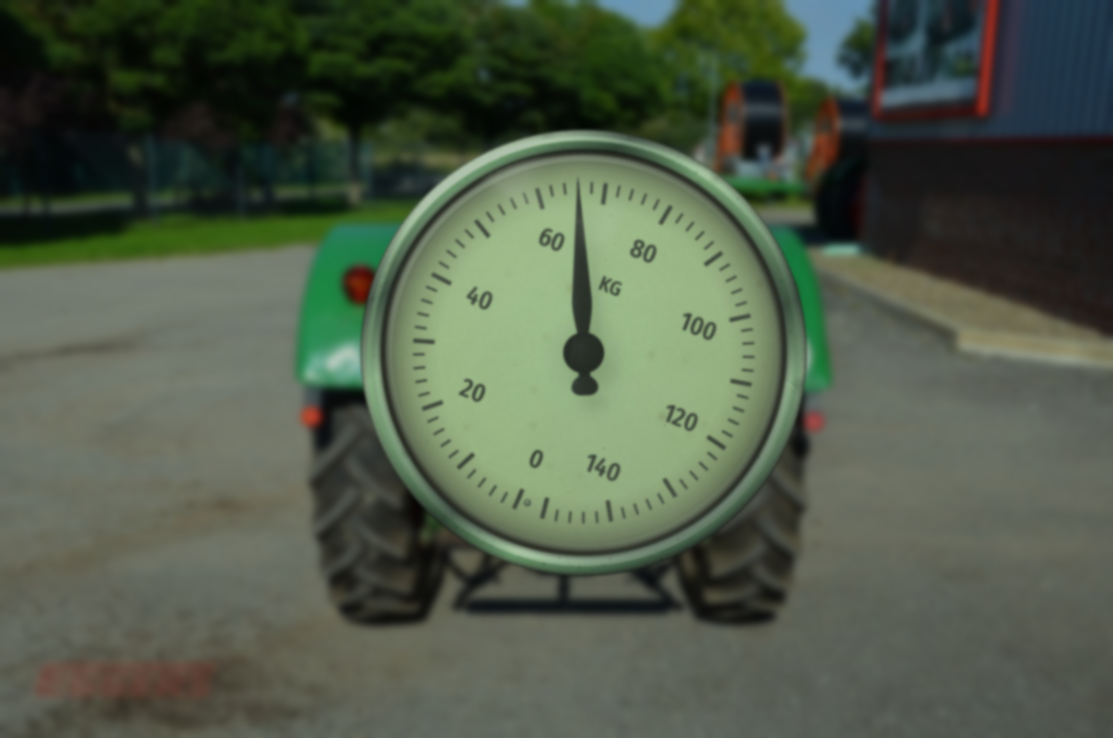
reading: {"value": 66, "unit": "kg"}
